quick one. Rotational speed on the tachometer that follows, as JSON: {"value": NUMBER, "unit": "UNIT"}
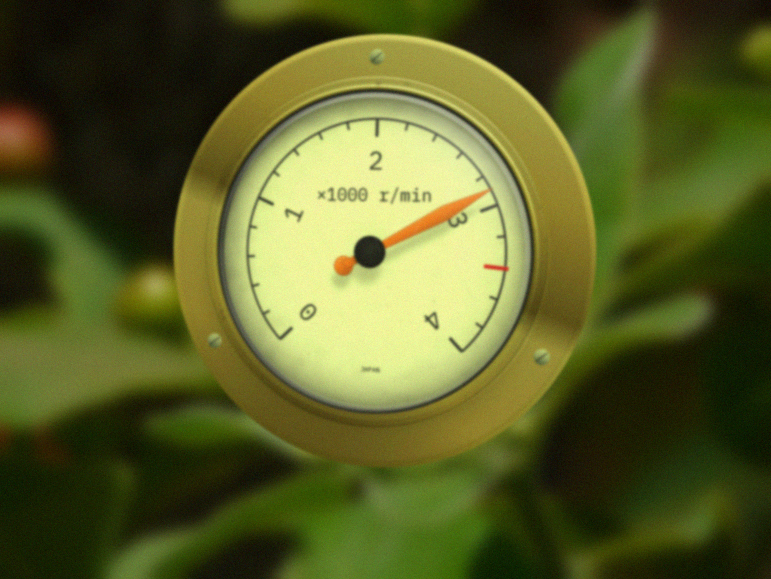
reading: {"value": 2900, "unit": "rpm"}
